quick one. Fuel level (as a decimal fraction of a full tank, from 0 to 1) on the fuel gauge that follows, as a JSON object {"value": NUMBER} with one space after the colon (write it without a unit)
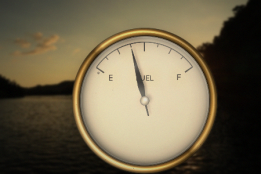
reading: {"value": 0.375}
